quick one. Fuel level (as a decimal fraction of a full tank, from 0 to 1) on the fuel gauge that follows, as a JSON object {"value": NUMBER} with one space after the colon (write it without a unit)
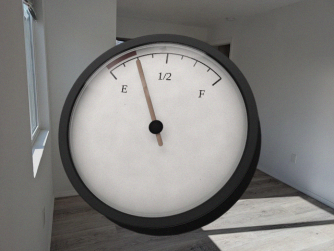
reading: {"value": 0.25}
